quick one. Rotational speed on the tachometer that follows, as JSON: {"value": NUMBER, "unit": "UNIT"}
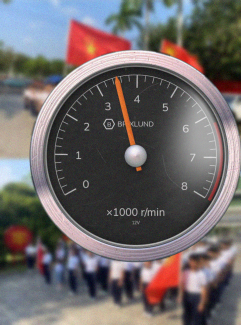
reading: {"value": 3500, "unit": "rpm"}
